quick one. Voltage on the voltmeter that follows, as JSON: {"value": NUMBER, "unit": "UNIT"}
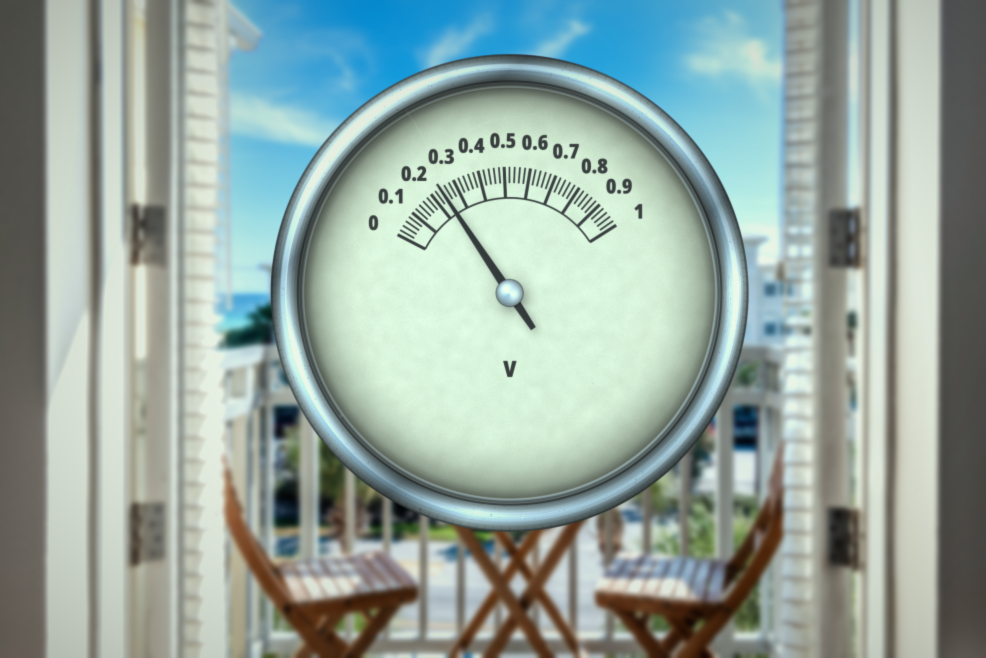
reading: {"value": 0.24, "unit": "V"}
